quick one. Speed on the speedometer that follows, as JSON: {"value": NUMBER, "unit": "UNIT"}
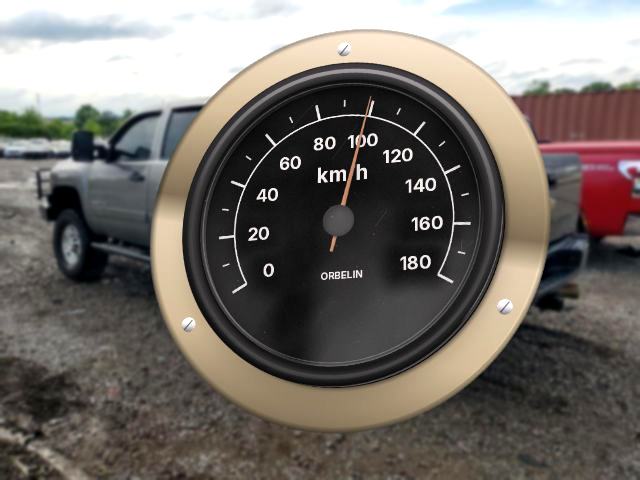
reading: {"value": 100, "unit": "km/h"}
